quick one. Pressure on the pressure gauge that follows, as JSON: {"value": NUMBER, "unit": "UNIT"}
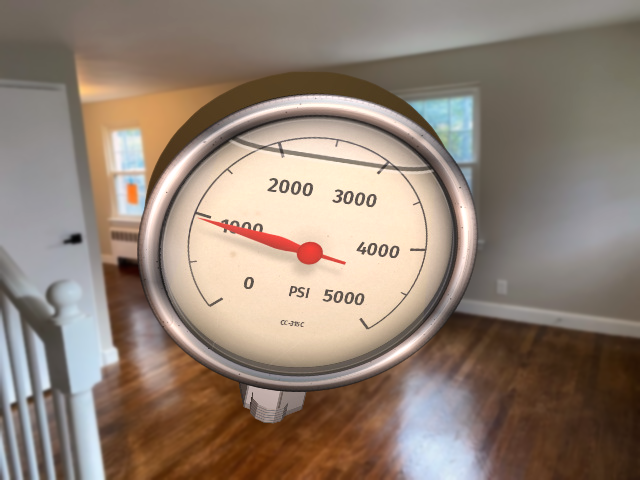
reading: {"value": 1000, "unit": "psi"}
